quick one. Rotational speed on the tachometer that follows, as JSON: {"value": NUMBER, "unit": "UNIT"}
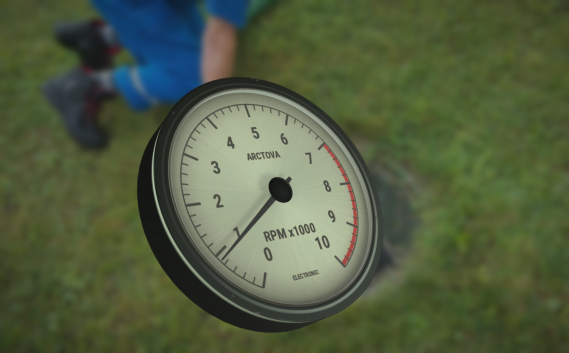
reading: {"value": 900, "unit": "rpm"}
